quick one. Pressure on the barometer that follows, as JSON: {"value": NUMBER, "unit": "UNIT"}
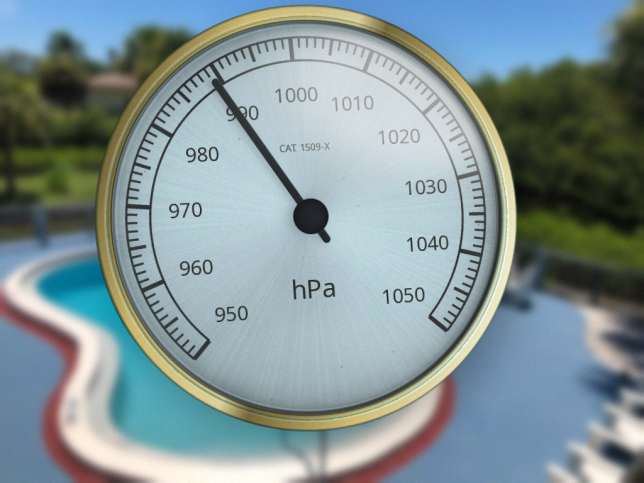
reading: {"value": 989, "unit": "hPa"}
